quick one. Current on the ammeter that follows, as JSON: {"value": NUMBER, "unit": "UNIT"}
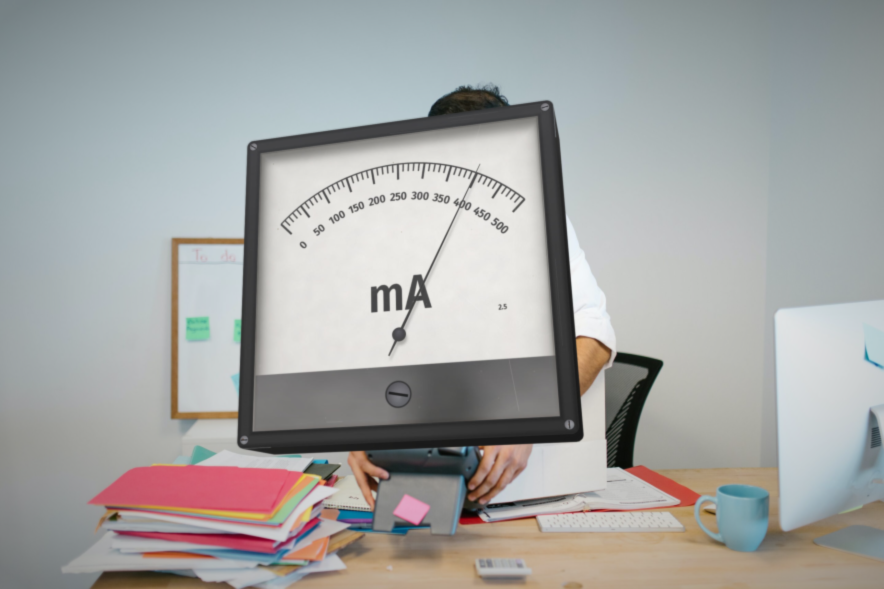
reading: {"value": 400, "unit": "mA"}
